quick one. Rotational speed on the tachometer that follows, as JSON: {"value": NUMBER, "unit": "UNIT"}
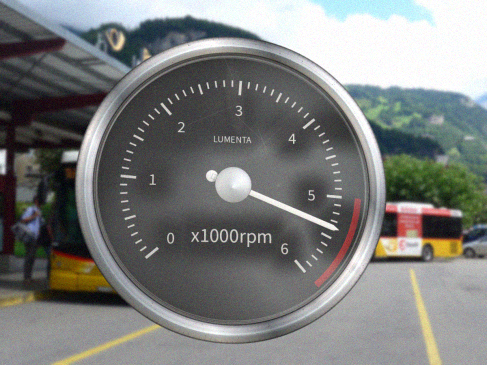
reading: {"value": 5400, "unit": "rpm"}
